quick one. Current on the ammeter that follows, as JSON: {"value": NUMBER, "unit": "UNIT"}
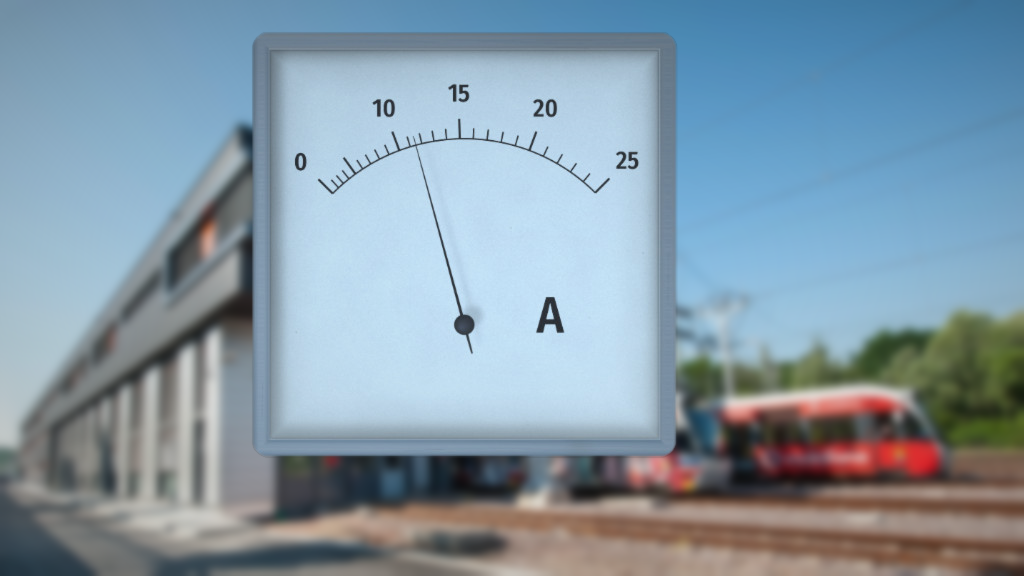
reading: {"value": 11.5, "unit": "A"}
